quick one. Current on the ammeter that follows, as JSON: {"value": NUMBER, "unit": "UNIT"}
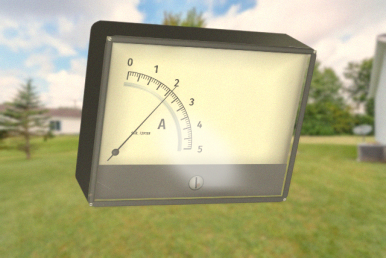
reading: {"value": 2, "unit": "A"}
